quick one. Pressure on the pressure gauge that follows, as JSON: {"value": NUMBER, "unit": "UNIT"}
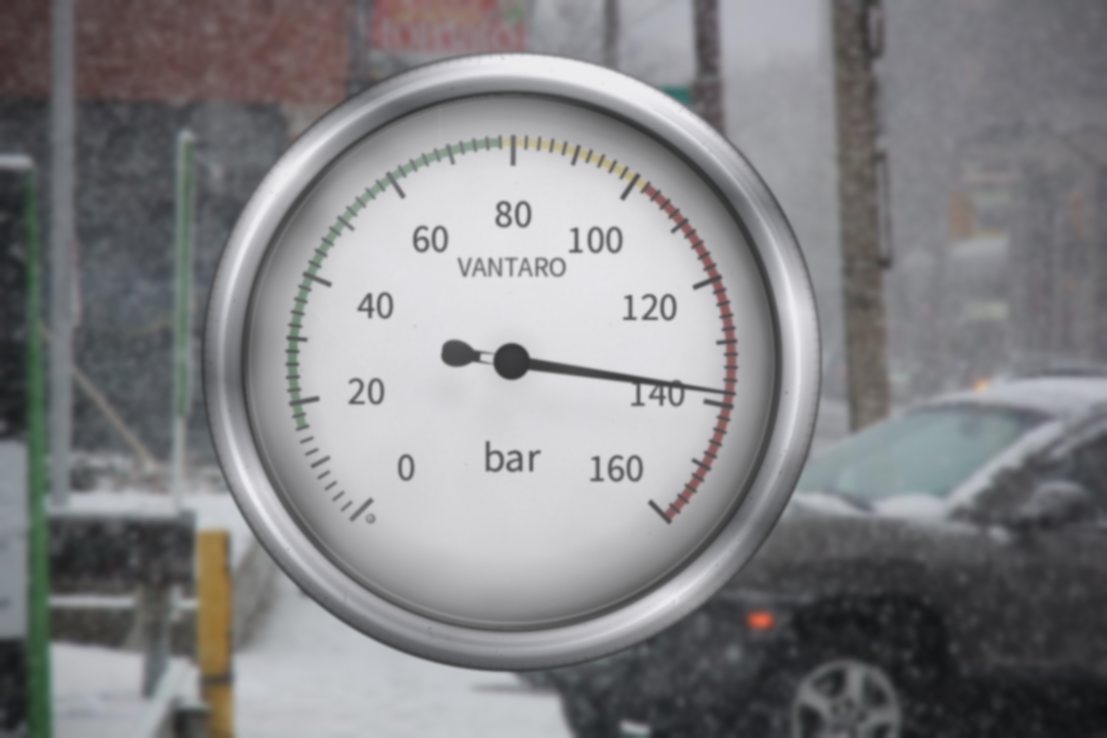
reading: {"value": 138, "unit": "bar"}
